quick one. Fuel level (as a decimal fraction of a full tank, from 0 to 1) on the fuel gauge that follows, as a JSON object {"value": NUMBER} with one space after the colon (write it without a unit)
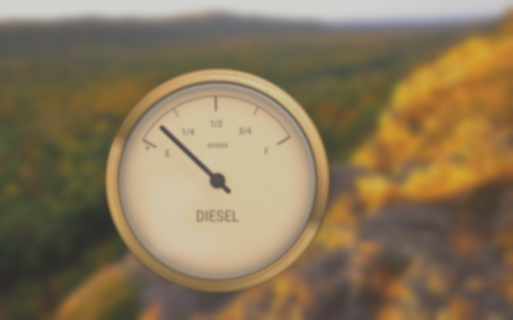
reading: {"value": 0.125}
